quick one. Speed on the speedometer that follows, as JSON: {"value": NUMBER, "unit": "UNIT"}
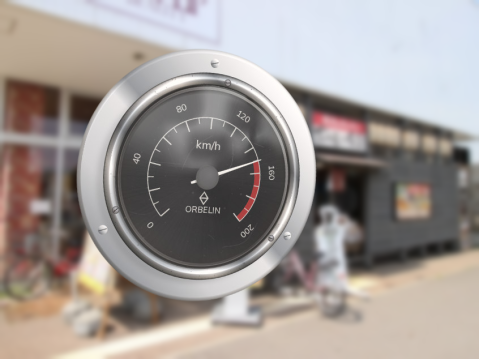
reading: {"value": 150, "unit": "km/h"}
